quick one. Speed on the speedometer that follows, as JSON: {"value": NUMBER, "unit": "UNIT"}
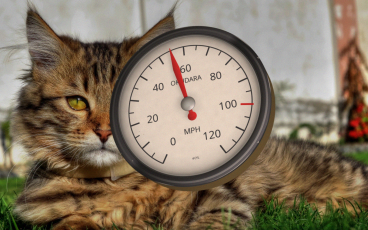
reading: {"value": 55, "unit": "mph"}
